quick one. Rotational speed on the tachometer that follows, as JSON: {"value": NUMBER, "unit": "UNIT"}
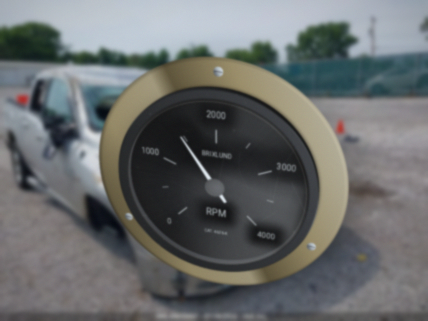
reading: {"value": 1500, "unit": "rpm"}
